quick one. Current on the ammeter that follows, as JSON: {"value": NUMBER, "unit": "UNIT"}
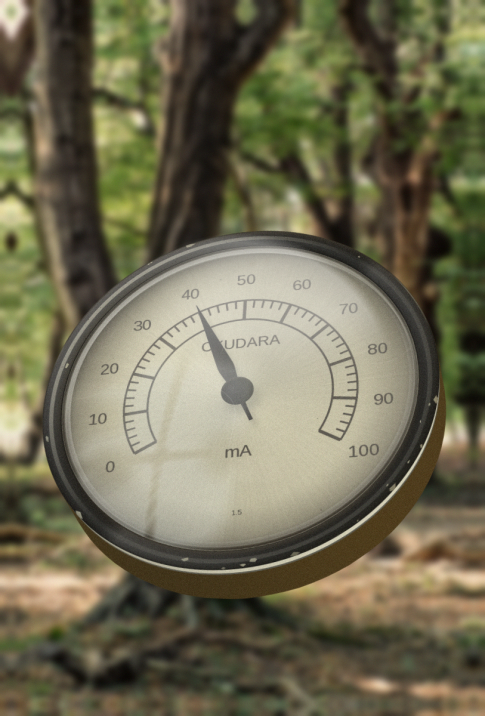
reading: {"value": 40, "unit": "mA"}
